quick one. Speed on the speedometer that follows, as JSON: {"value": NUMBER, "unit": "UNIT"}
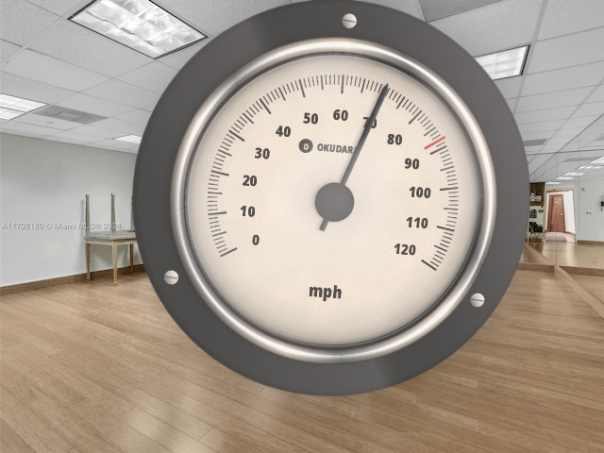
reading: {"value": 70, "unit": "mph"}
